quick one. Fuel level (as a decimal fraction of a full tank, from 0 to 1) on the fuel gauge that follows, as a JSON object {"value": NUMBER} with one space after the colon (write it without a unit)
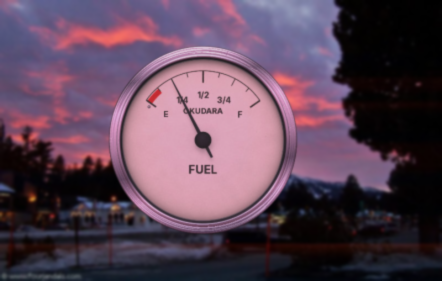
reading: {"value": 0.25}
